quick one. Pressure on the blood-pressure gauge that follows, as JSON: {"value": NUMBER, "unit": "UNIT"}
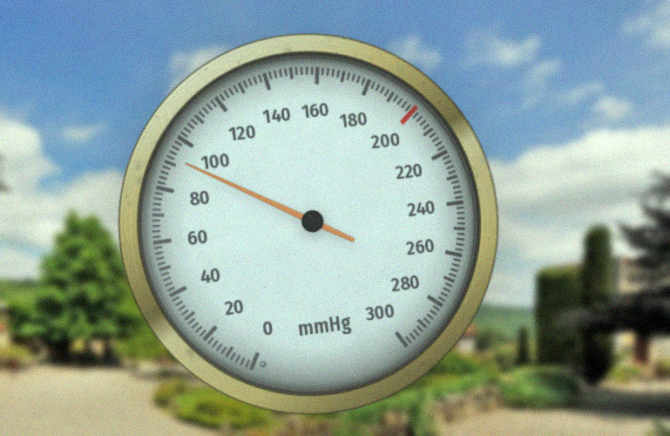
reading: {"value": 92, "unit": "mmHg"}
